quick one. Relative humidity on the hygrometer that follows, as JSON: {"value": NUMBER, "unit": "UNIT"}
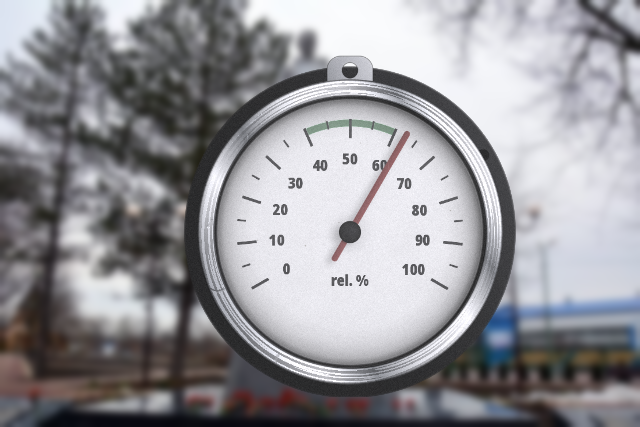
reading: {"value": 62.5, "unit": "%"}
